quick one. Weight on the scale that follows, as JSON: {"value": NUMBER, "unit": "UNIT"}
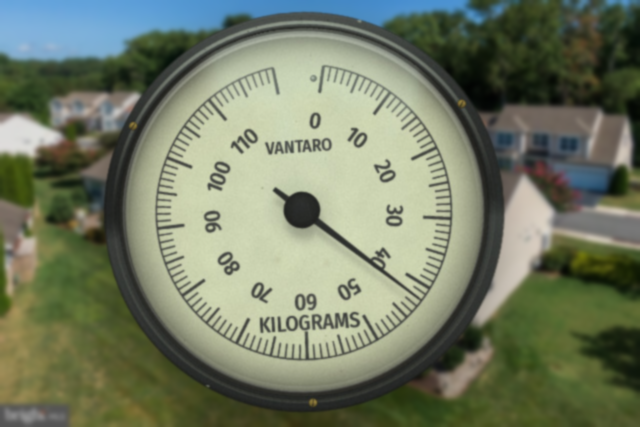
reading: {"value": 42, "unit": "kg"}
